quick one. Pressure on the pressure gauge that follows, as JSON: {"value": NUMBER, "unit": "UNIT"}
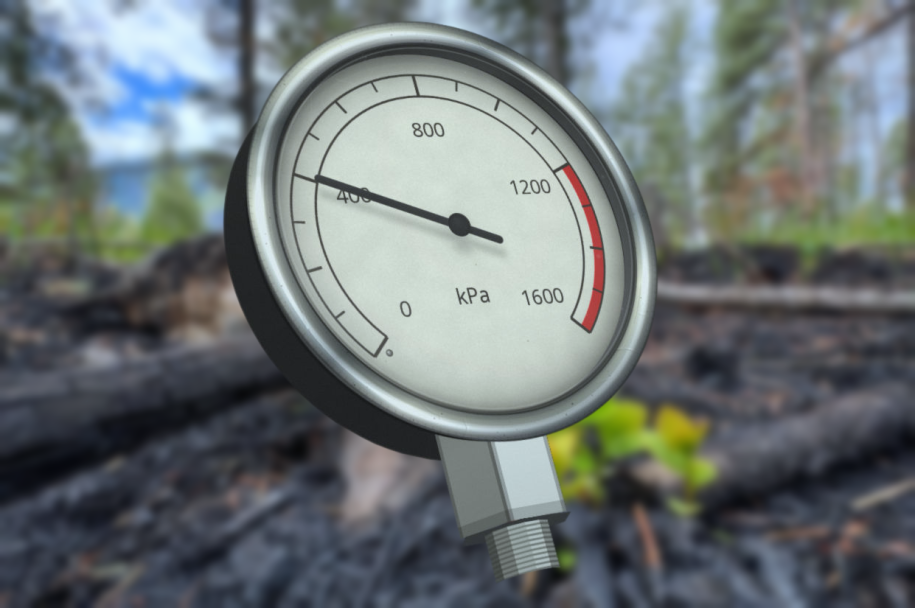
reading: {"value": 400, "unit": "kPa"}
